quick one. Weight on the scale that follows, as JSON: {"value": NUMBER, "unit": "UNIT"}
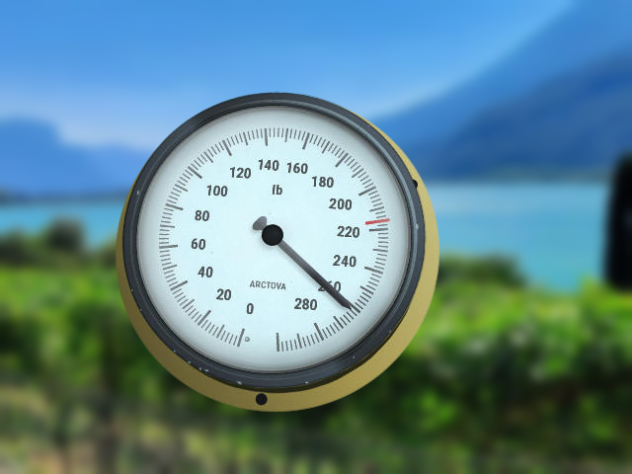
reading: {"value": 262, "unit": "lb"}
